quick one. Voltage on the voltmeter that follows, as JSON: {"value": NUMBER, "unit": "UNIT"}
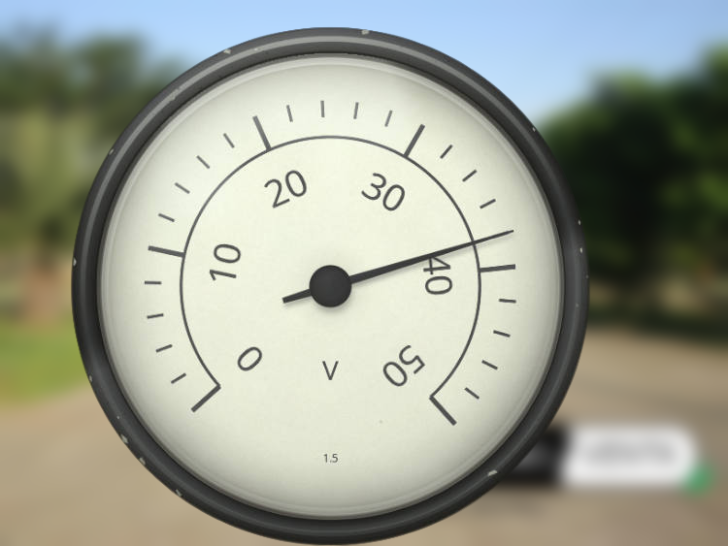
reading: {"value": 38, "unit": "V"}
